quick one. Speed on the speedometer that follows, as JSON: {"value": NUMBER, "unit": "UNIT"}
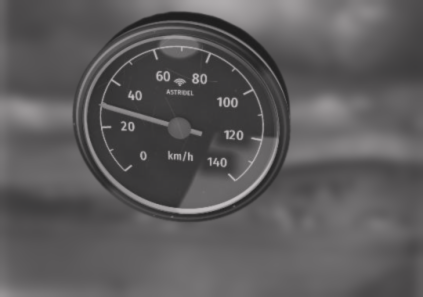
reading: {"value": 30, "unit": "km/h"}
